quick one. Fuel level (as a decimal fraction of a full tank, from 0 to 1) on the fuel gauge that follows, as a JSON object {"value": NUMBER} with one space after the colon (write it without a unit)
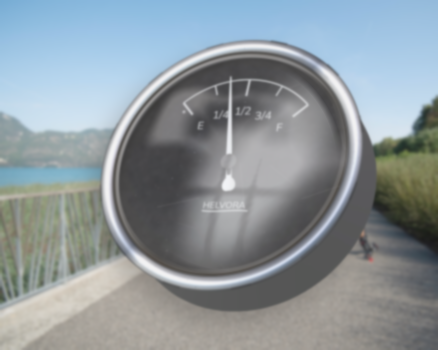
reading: {"value": 0.375}
